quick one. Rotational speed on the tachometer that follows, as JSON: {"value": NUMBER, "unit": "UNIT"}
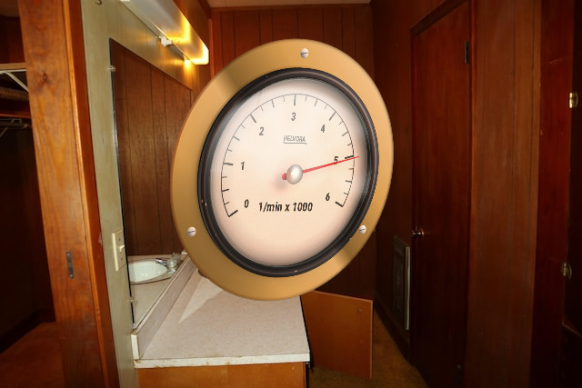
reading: {"value": 5000, "unit": "rpm"}
